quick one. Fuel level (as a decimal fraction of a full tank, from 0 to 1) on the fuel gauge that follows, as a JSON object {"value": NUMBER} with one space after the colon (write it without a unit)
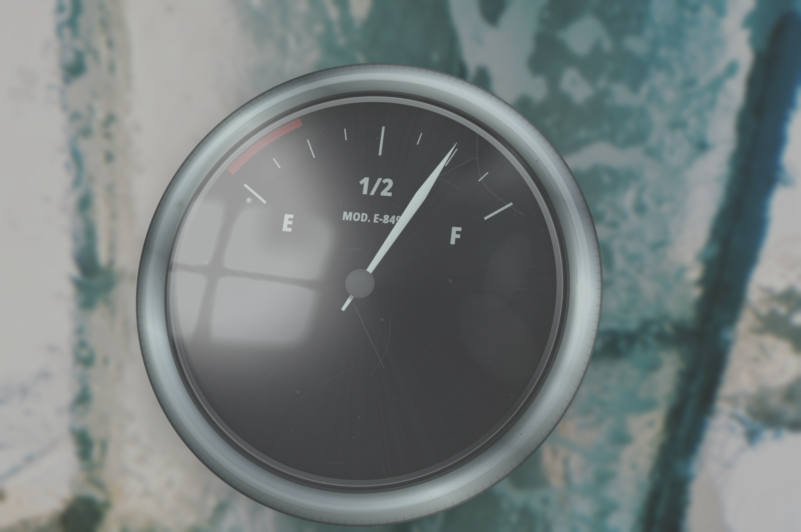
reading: {"value": 0.75}
